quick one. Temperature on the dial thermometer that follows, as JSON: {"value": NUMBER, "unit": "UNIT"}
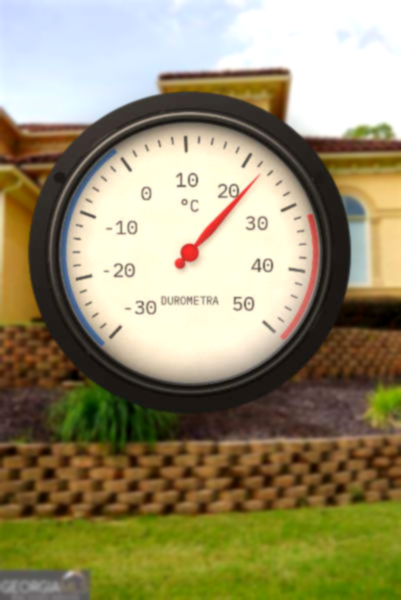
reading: {"value": 23, "unit": "°C"}
